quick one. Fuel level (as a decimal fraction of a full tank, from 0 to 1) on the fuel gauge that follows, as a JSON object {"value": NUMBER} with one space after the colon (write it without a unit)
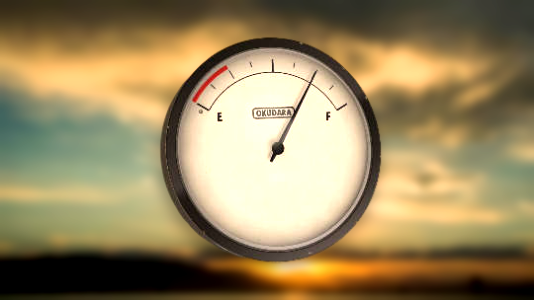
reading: {"value": 0.75}
